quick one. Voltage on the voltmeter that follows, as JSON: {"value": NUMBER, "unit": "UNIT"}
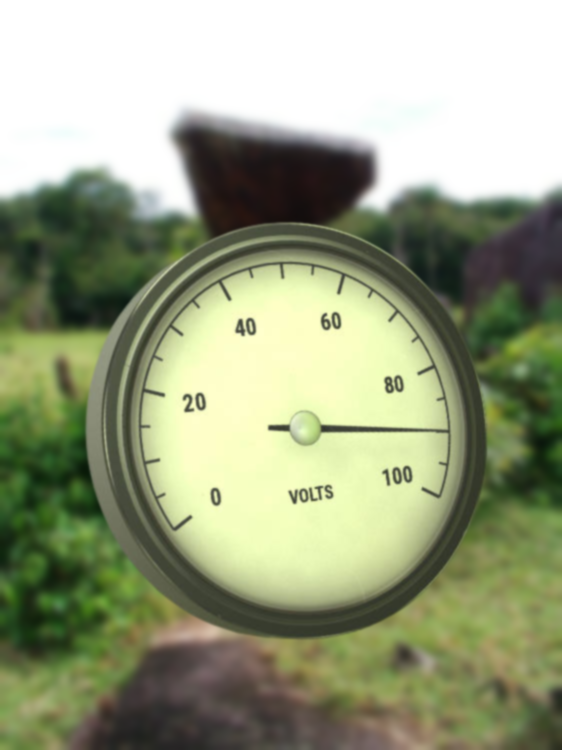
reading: {"value": 90, "unit": "V"}
